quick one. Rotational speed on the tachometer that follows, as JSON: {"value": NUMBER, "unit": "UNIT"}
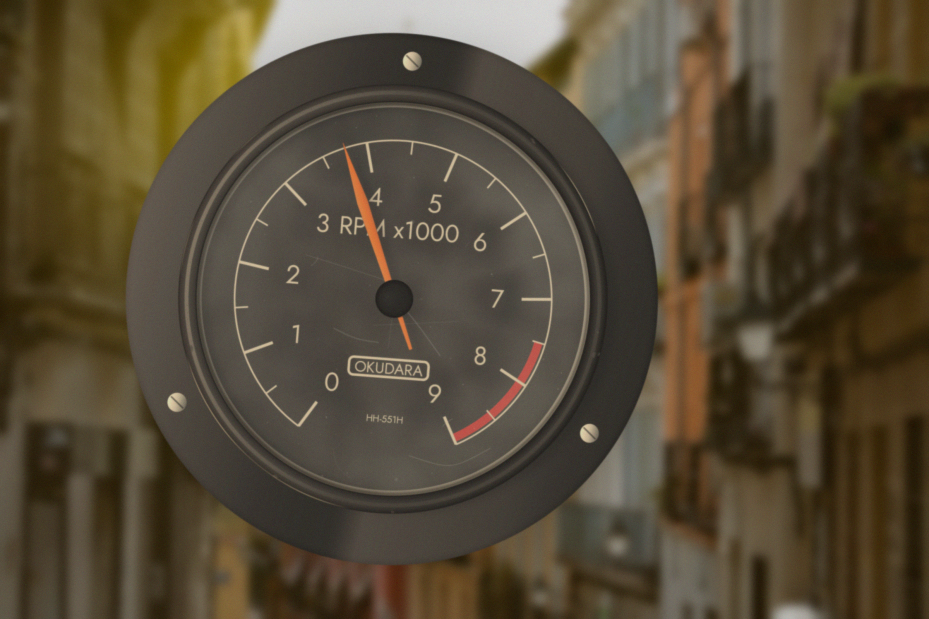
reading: {"value": 3750, "unit": "rpm"}
